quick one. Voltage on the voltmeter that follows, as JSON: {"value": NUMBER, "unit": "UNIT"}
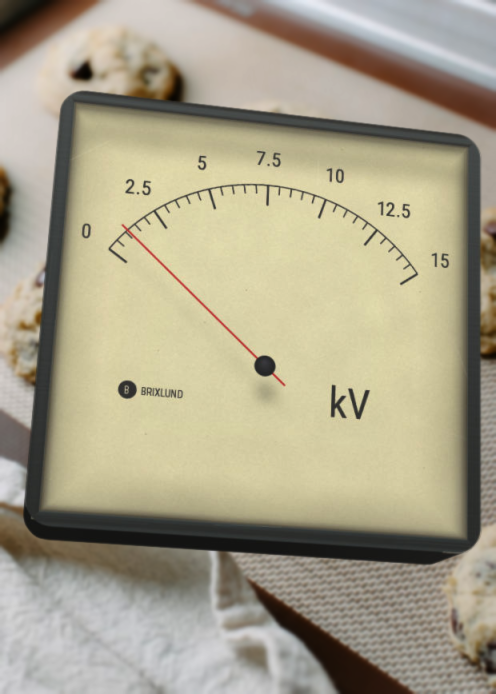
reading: {"value": 1, "unit": "kV"}
